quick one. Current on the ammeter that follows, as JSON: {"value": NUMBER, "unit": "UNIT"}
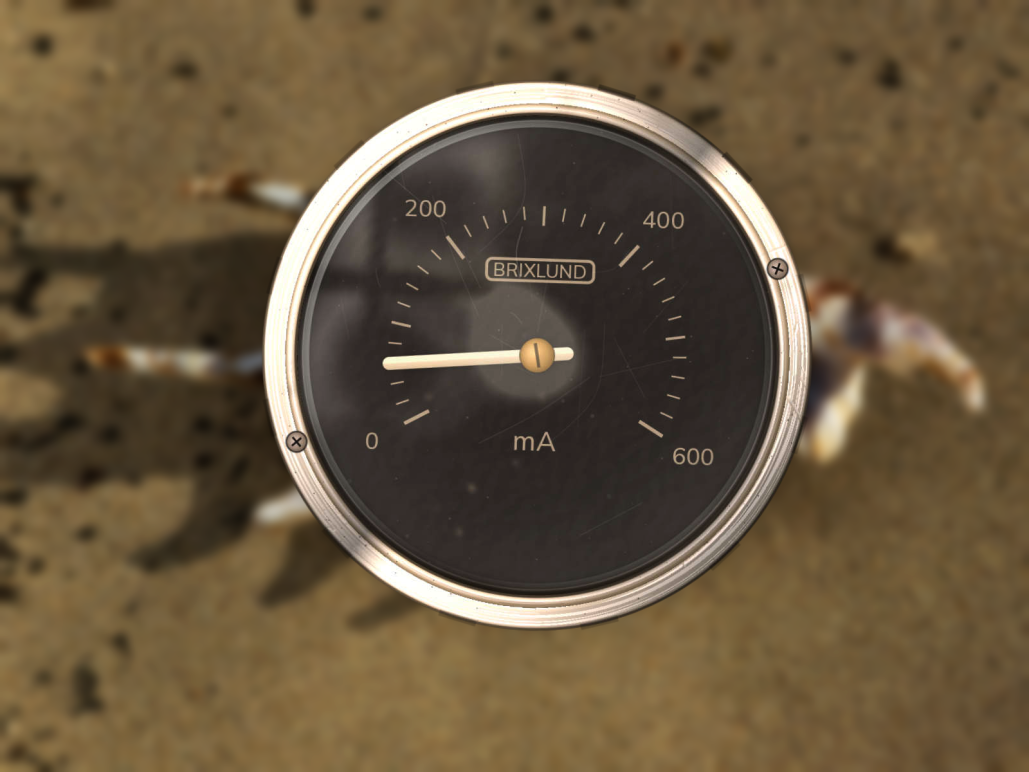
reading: {"value": 60, "unit": "mA"}
